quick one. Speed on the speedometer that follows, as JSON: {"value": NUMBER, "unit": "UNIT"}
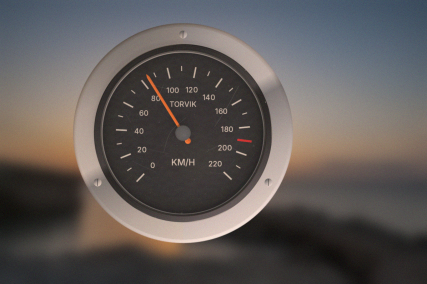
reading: {"value": 85, "unit": "km/h"}
